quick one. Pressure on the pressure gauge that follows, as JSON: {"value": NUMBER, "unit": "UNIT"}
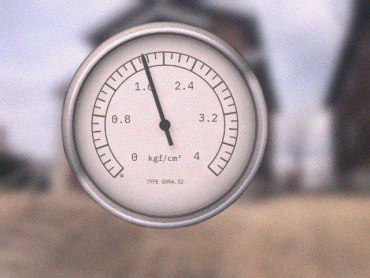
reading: {"value": 1.75, "unit": "kg/cm²"}
